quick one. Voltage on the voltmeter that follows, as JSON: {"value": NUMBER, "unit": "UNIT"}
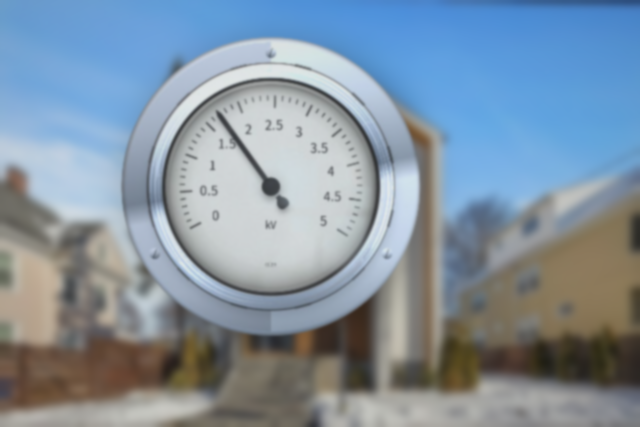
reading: {"value": 1.7, "unit": "kV"}
